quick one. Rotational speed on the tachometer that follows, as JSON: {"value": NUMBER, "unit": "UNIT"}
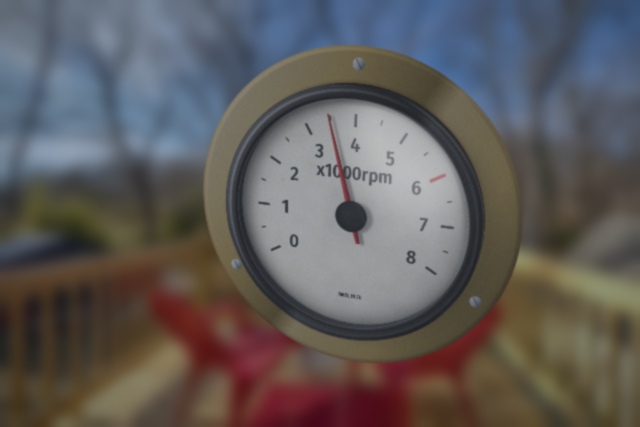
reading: {"value": 3500, "unit": "rpm"}
